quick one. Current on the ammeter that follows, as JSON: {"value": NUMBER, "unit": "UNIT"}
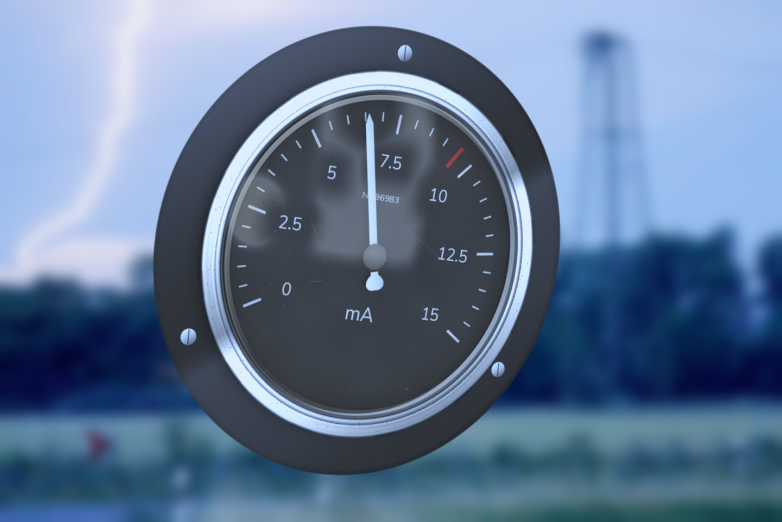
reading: {"value": 6.5, "unit": "mA"}
